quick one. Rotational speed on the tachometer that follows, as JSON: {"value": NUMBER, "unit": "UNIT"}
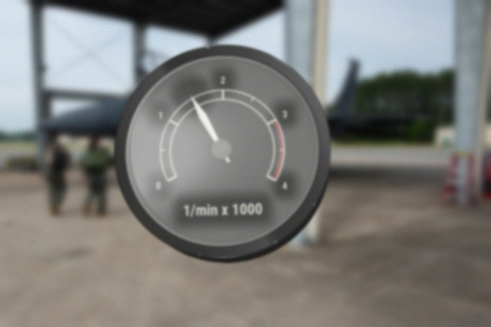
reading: {"value": 1500, "unit": "rpm"}
